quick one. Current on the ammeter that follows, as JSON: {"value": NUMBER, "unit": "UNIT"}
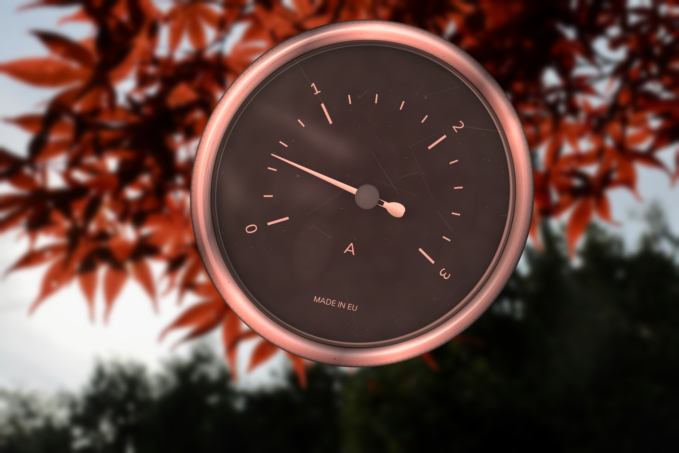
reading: {"value": 0.5, "unit": "A"}
